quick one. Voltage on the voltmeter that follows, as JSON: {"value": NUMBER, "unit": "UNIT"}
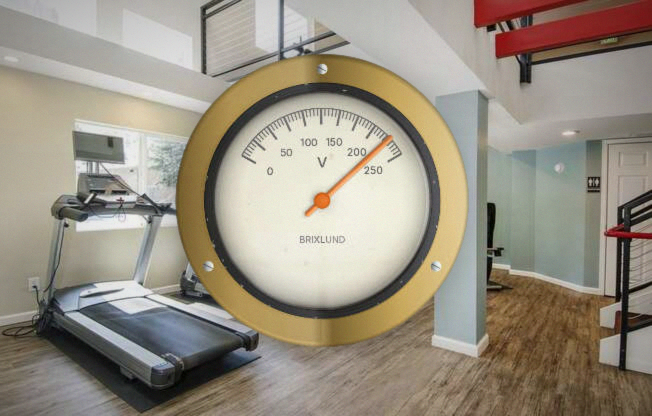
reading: {"value": 225, "unit": "V"}
